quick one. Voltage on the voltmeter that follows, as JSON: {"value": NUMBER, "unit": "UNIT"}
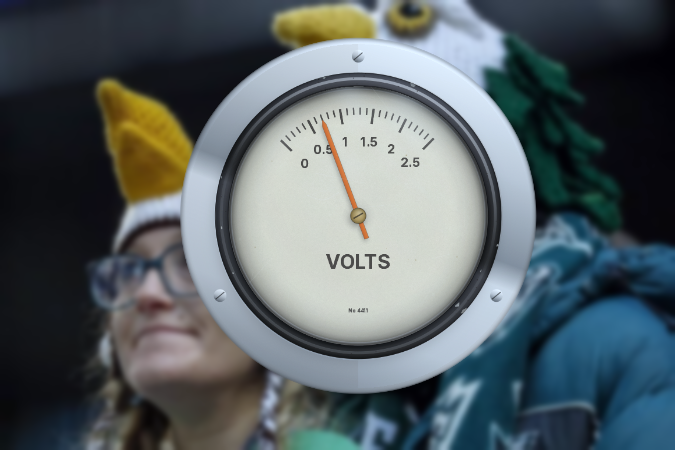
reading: {"value": 0.7, "unit": "V"}
